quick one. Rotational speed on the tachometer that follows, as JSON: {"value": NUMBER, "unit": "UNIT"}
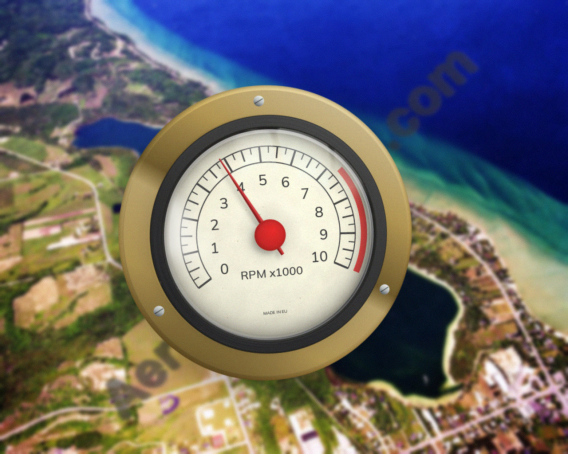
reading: {"value": 3875, "unit": "rpm"}
